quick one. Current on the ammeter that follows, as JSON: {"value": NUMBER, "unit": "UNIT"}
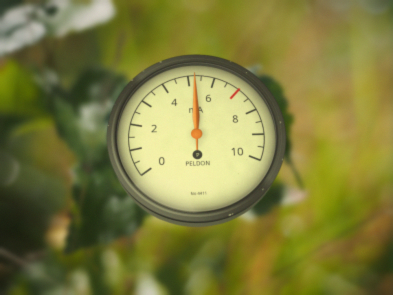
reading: {"value": 5.25, "unit": "mA"}
